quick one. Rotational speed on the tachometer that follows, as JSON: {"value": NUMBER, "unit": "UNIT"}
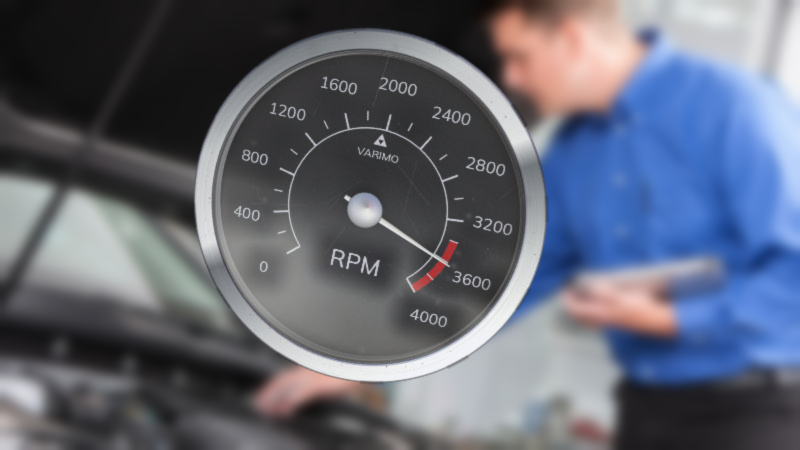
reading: {"value": 3600, "unit": "rpm"}
